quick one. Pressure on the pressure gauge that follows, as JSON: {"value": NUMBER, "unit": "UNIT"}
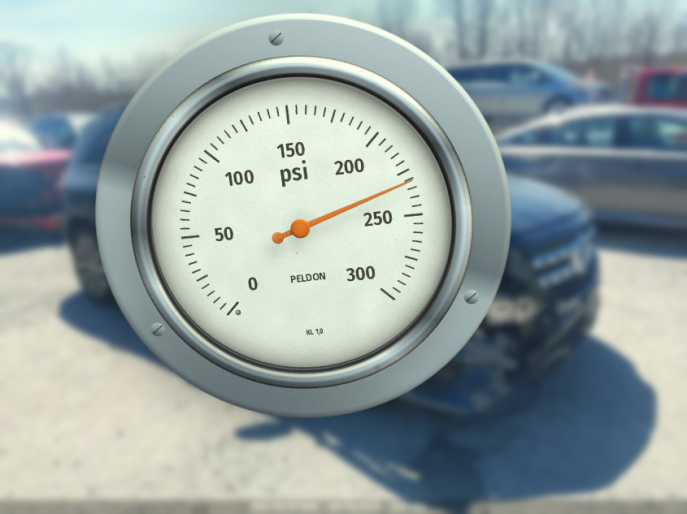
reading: {"value": 230, "unit": "psi"}
